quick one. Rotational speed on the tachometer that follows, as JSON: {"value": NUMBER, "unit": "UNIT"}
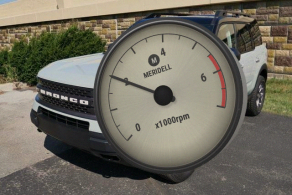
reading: {"value": 2000, "unit": "rpm"}
